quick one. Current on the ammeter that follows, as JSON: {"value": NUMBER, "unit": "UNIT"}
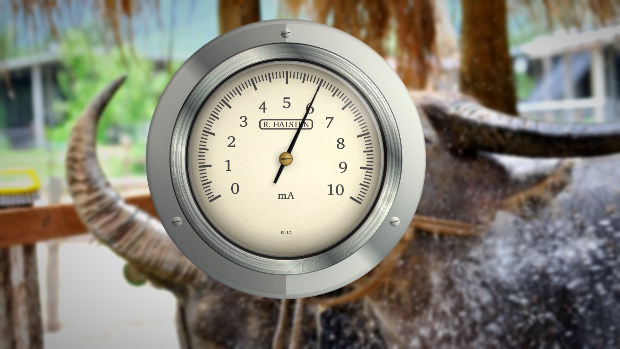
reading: {"value": 6, "unit": "mA"}
